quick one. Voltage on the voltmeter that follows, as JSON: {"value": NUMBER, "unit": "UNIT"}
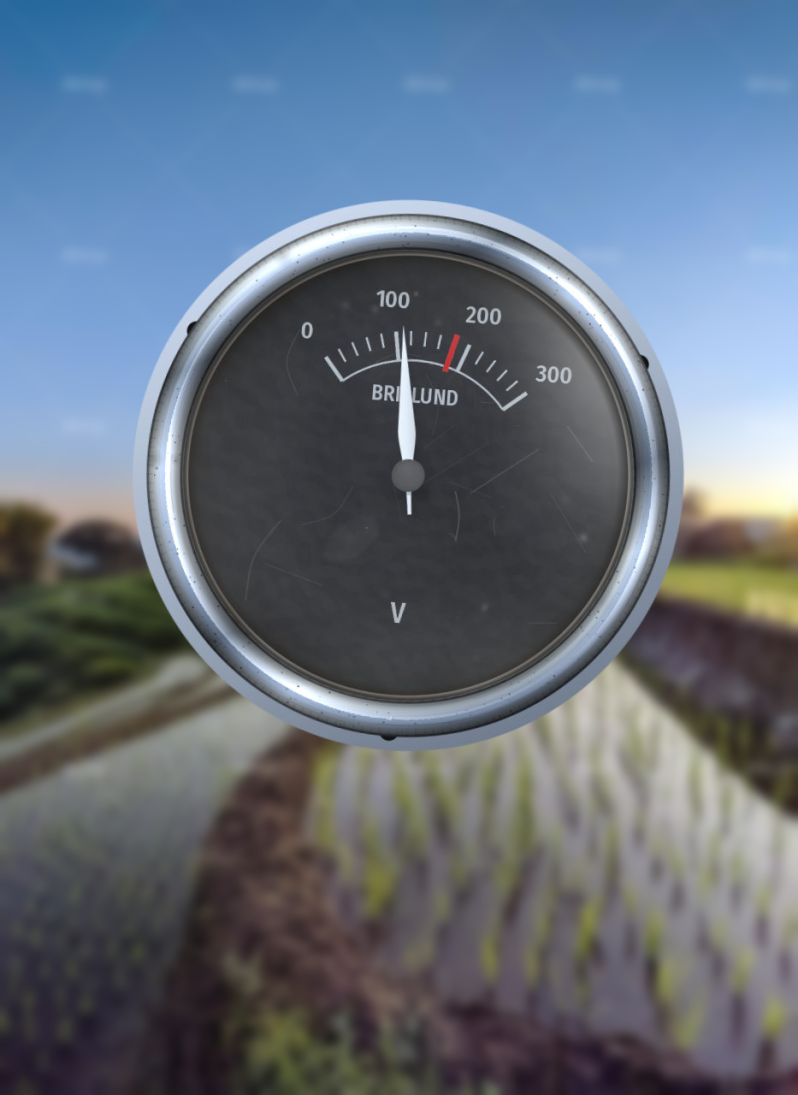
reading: {"value": 110, "unit": "V"}
